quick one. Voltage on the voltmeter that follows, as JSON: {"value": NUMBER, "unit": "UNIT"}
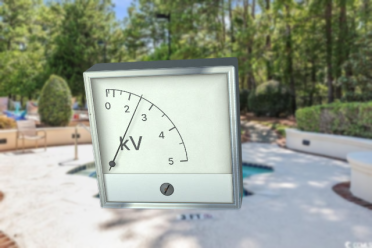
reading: {"value": 2.5, "unit": "kV"}
